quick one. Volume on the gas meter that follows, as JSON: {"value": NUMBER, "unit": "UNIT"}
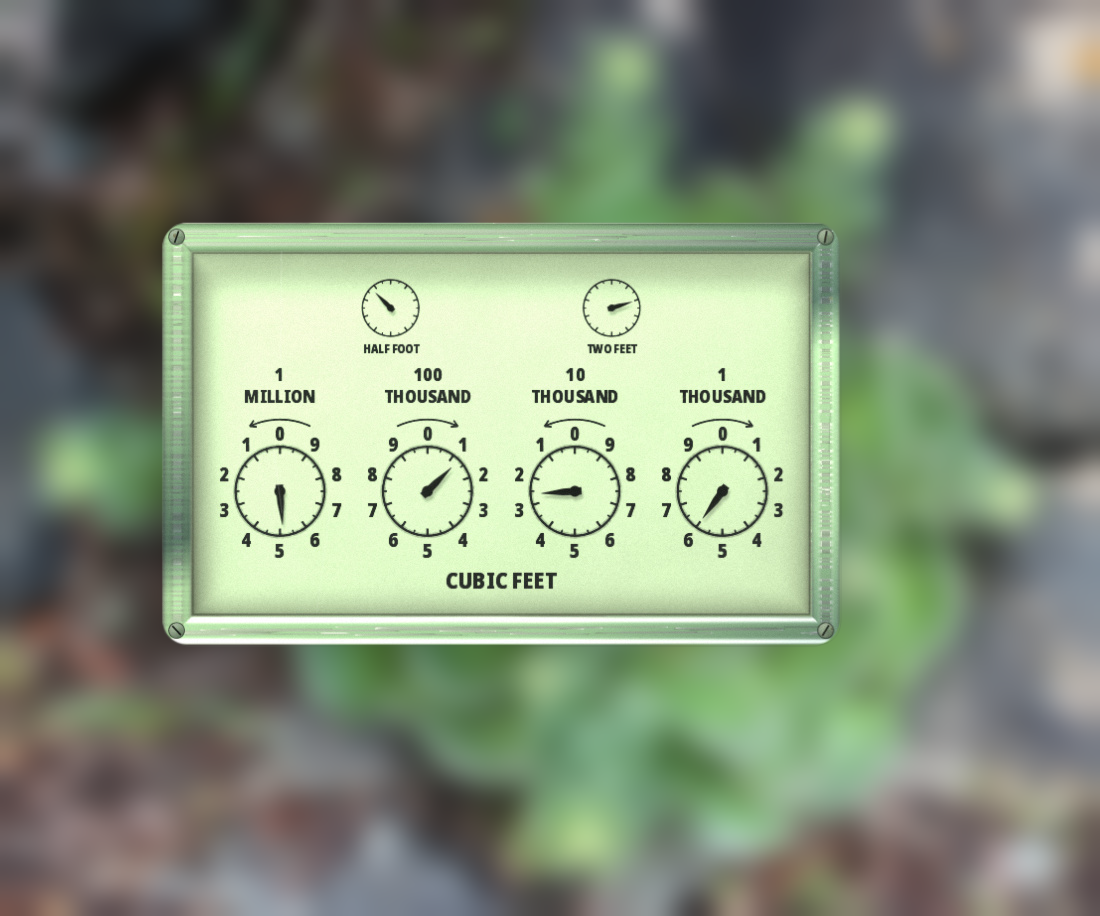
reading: {"value": 512600, "unit": "ft³"}
